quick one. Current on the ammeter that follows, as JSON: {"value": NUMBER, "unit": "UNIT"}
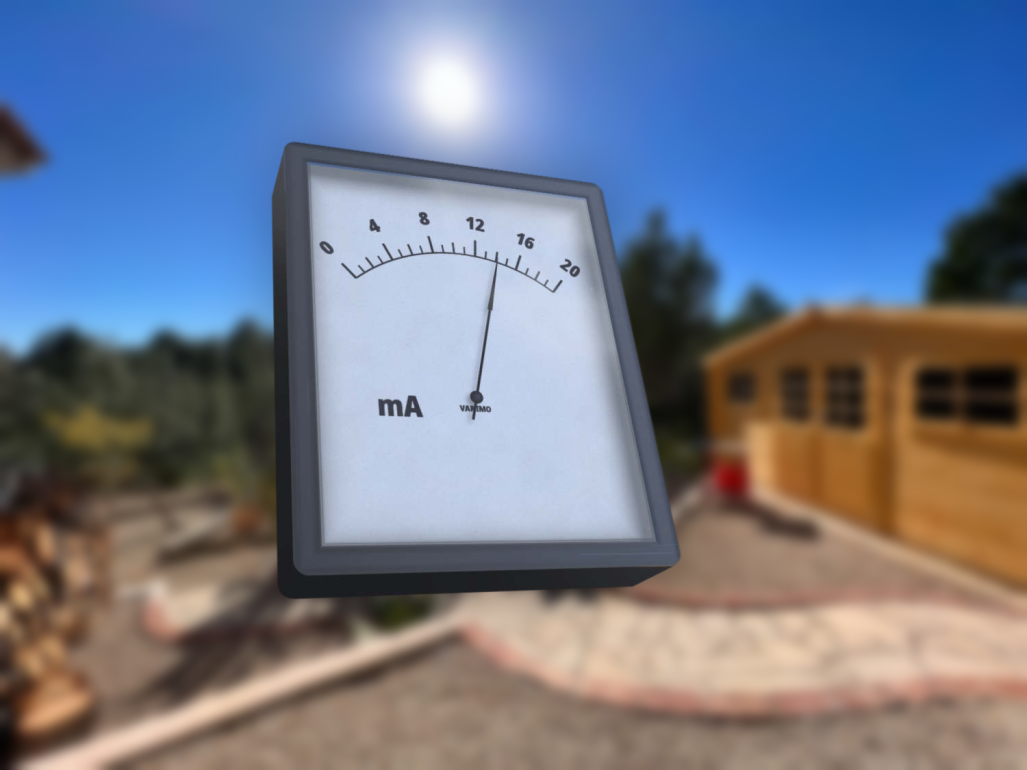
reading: {"value": 14, "unit": "mA"}
